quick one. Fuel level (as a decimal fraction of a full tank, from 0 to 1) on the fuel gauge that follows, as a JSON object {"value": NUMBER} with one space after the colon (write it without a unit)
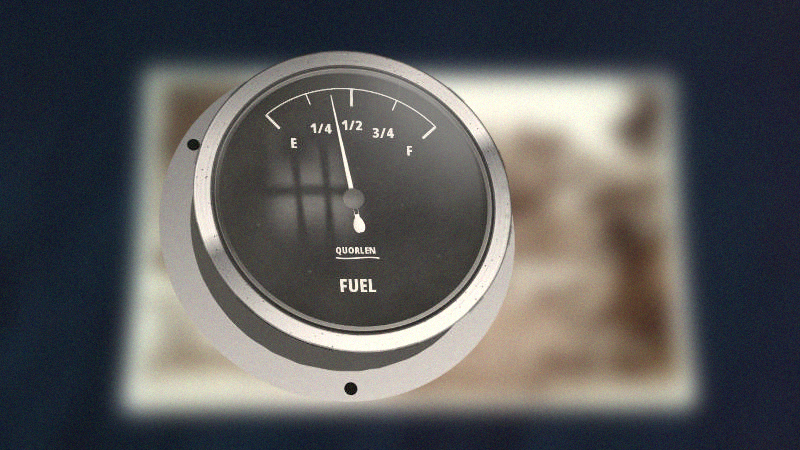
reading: {"value": 0.375}
